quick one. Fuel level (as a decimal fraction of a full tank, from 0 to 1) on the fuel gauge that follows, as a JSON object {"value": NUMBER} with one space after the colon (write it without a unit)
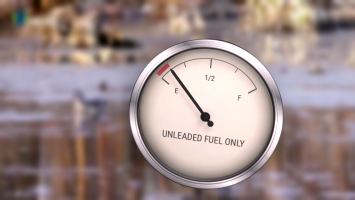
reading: {"value": 0.125}
